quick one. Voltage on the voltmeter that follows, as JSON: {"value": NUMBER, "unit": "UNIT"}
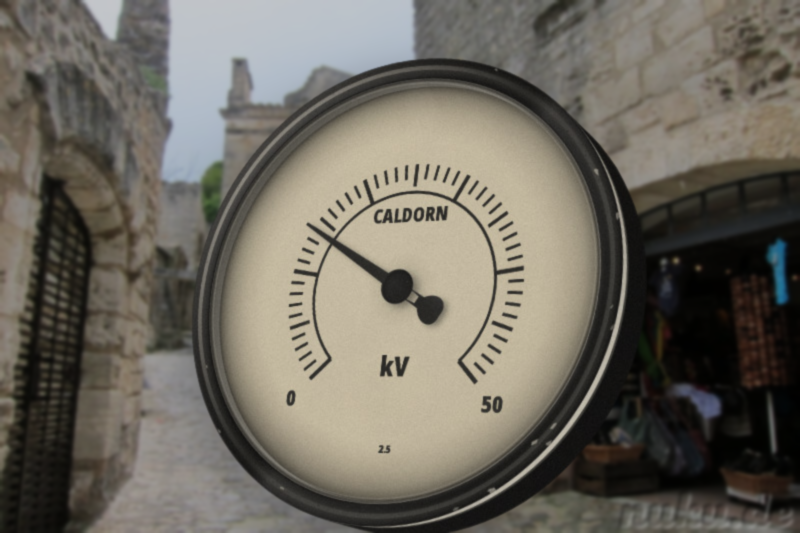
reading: {"value": 14, "unit": "kV"}
